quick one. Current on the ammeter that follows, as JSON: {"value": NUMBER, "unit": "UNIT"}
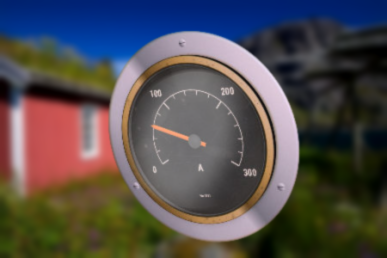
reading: {"value": 60, "unit": "A"}
